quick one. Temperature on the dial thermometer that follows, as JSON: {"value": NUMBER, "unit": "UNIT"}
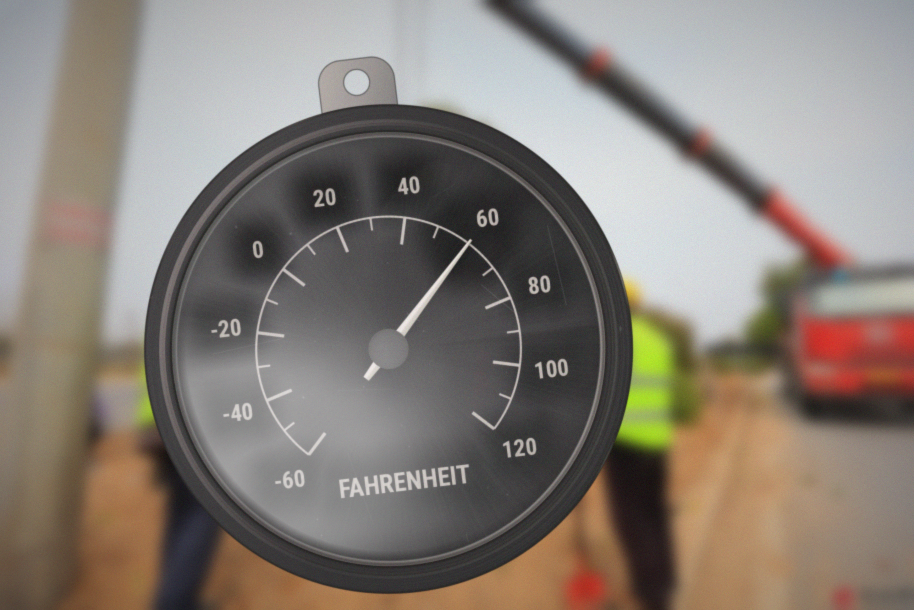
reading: {"value": 60, "unit": "°F"}
